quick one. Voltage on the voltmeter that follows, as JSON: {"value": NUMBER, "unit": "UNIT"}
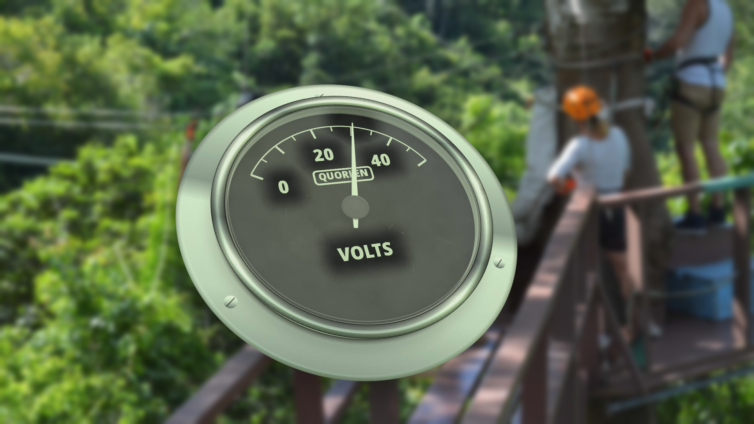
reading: {"value": 30, "unit": "V"}
